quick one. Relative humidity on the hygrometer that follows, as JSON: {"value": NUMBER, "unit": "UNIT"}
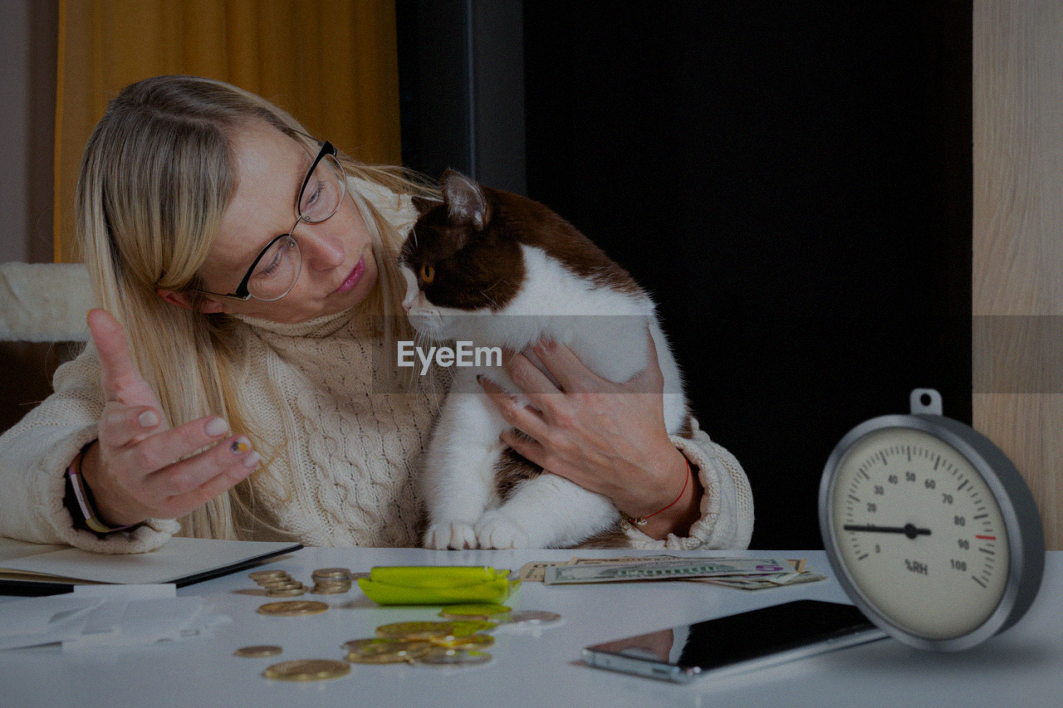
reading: {"value": 10, "unit": "%"}
